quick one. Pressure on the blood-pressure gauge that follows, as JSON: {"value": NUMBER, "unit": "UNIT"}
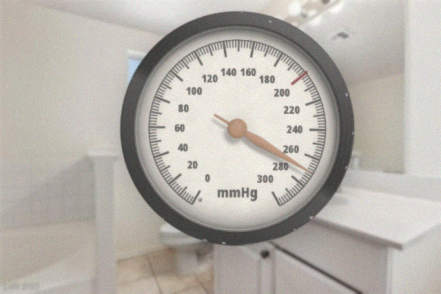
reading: {"value": 270, "unit": "mmHg"}
